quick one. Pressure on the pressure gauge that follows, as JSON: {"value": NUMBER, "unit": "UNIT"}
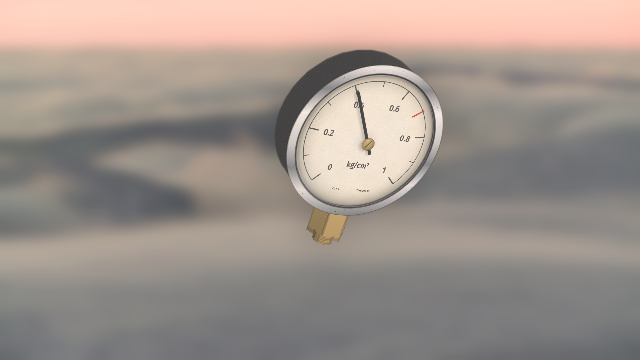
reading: {"value": 0.4, "unit": "kg/cm²"}
